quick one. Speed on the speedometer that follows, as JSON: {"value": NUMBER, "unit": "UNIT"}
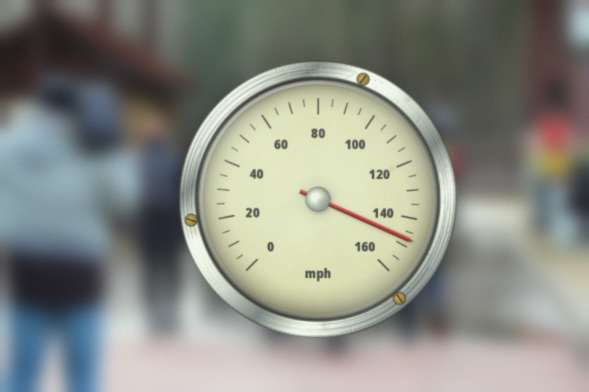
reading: {"value": 147.5, "unit": "mph"}
